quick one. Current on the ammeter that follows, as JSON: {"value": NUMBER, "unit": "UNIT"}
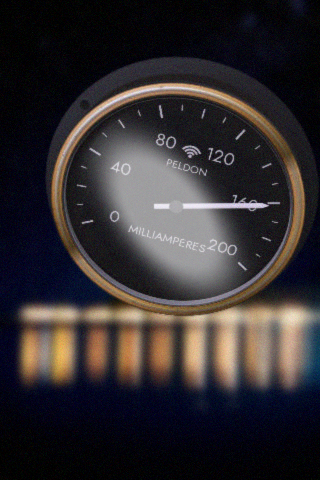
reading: {"value": 160, "unit": "mA"}
